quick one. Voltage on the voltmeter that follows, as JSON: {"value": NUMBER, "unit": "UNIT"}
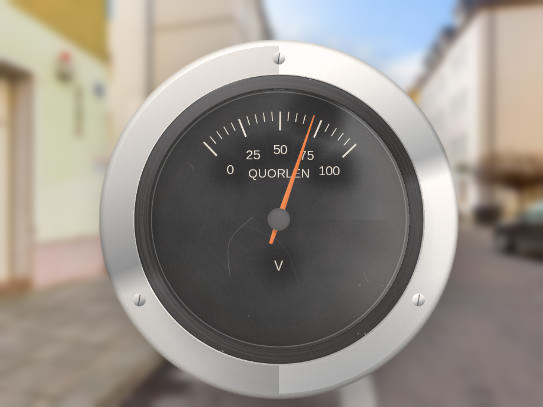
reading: {"value": 70, "unit": "V"}
